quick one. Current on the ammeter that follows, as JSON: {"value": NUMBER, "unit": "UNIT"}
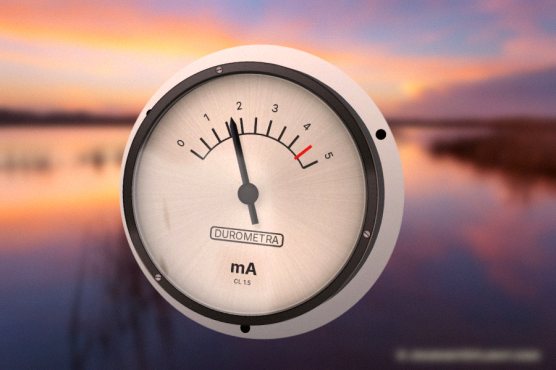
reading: {"value": 1.75, "unit": "mA"}
